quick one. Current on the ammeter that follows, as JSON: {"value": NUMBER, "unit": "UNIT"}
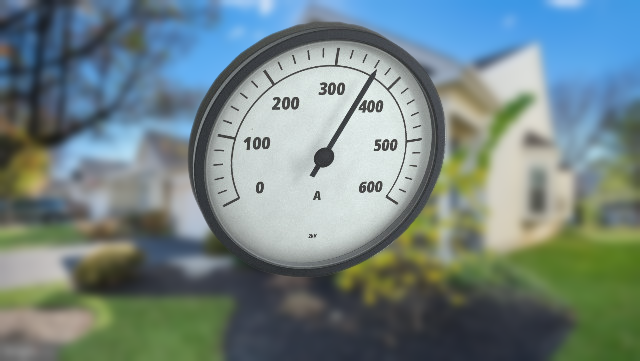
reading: {"value": 360, "unit": "A"}
